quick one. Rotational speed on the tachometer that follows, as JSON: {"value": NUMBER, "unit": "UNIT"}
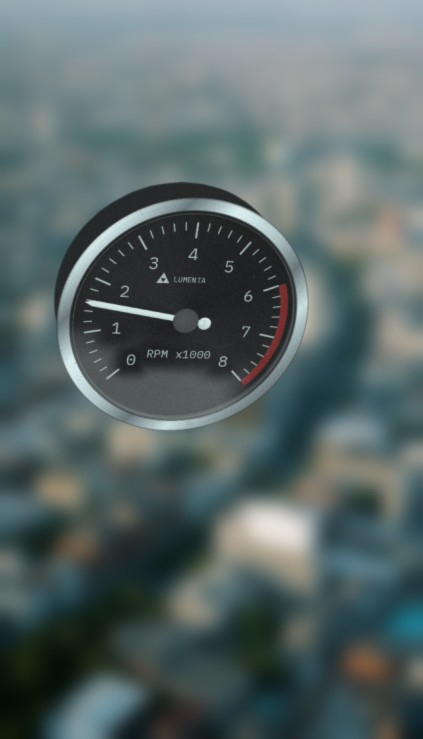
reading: {"value": 1600, "unit": "rpm"}
